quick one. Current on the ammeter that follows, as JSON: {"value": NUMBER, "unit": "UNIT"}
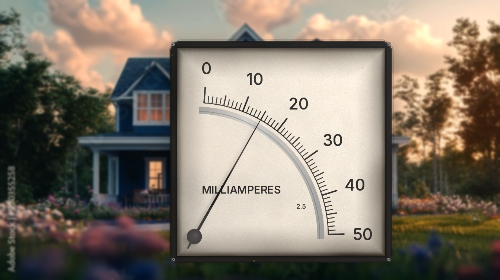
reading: {"value": 15, "unit": "mA"}
